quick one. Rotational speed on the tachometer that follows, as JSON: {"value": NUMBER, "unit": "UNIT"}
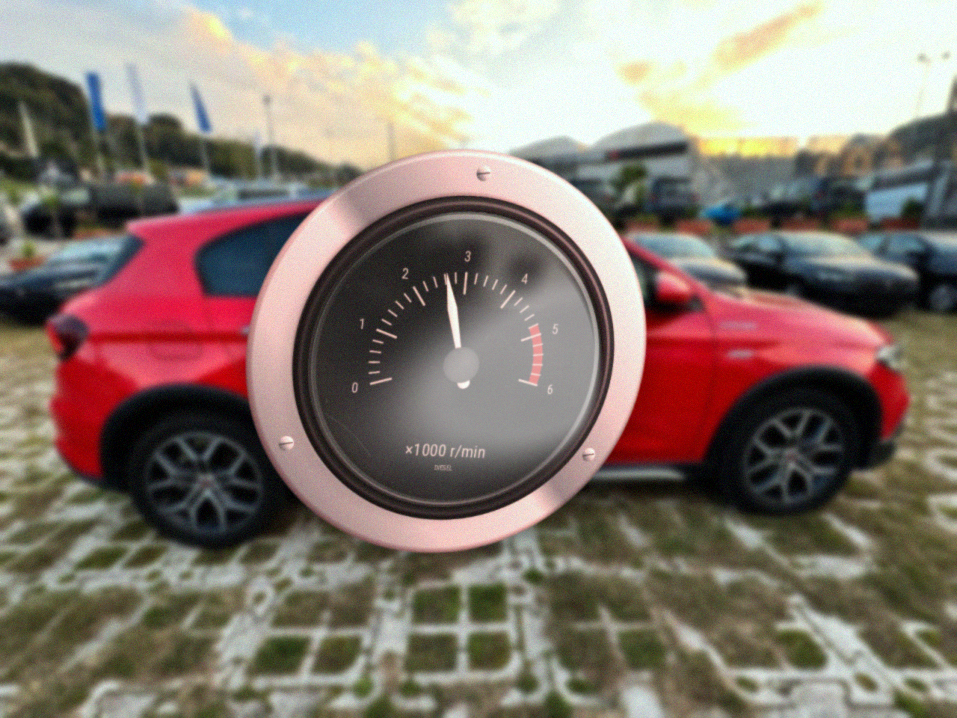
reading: {"value": 2600, "unit": "rpm"}
